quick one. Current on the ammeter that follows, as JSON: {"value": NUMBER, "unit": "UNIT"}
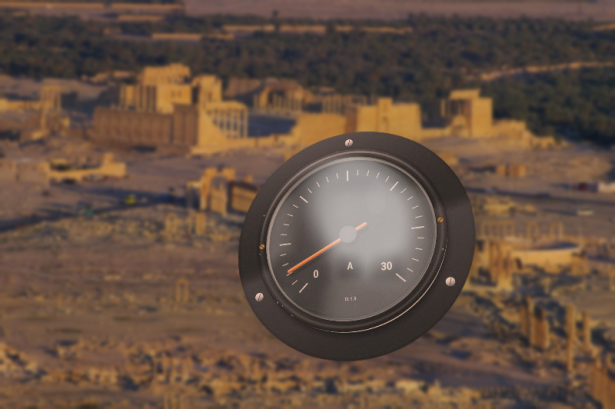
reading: {"value": 2, "unit": "A"}
